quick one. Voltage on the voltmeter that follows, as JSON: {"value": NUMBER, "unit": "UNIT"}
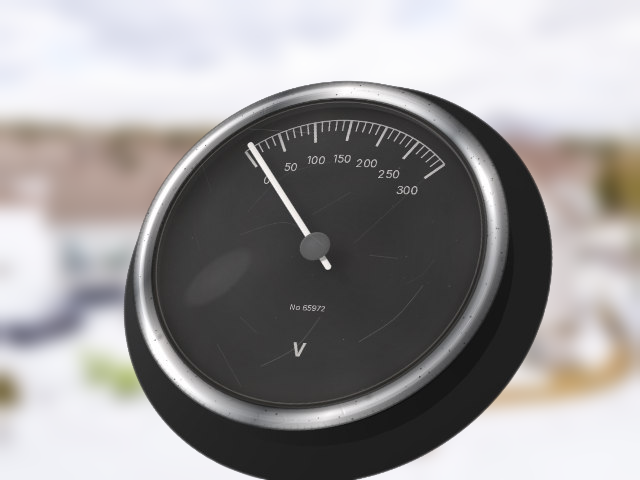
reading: {"value": 10, "unit": "V"}
